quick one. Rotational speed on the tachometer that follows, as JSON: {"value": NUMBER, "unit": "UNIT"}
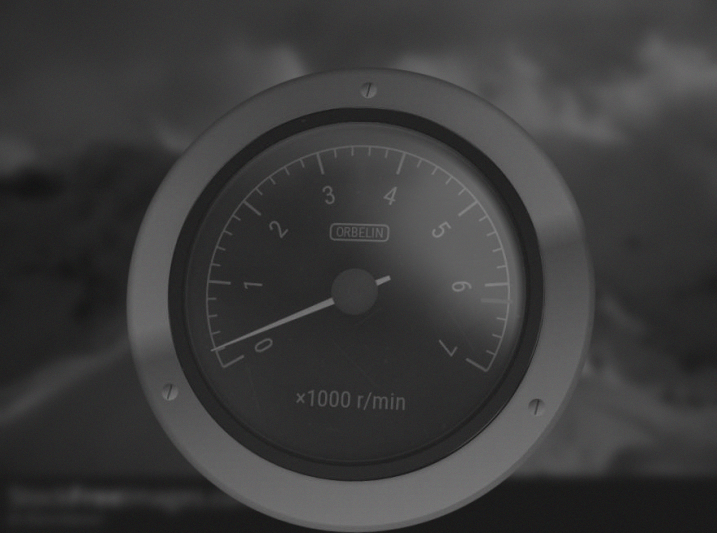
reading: {"value": 200, "unit": "rpm"}
